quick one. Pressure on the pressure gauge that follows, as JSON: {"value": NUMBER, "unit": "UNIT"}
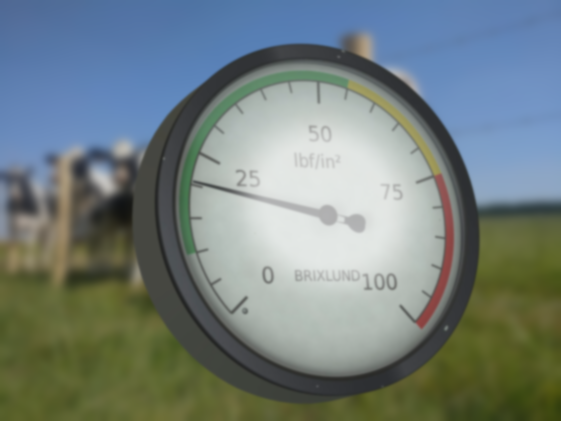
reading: {"value": 20, "unit": "psi"}
